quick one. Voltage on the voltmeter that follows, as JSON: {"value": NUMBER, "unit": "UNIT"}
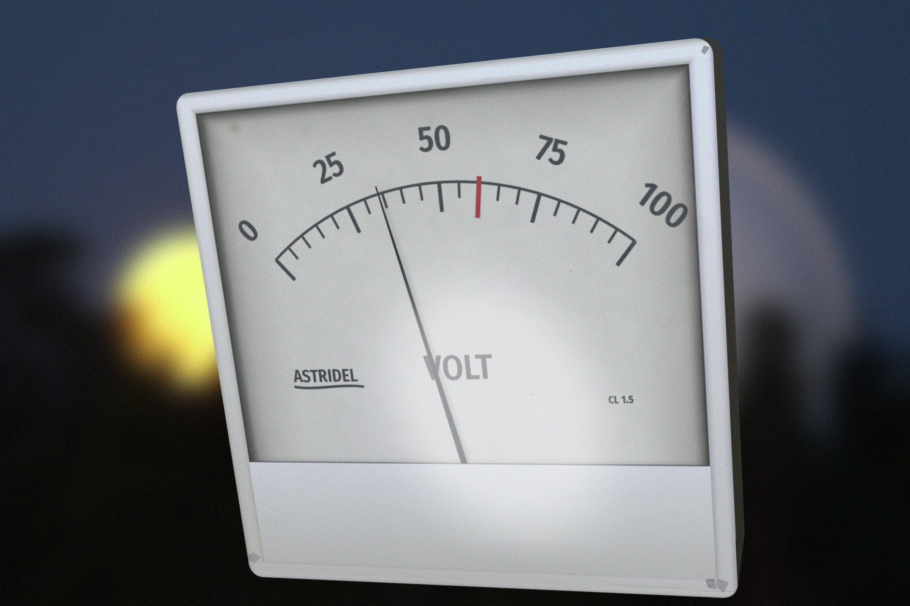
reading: {"value": 35, "unit": "V"}
